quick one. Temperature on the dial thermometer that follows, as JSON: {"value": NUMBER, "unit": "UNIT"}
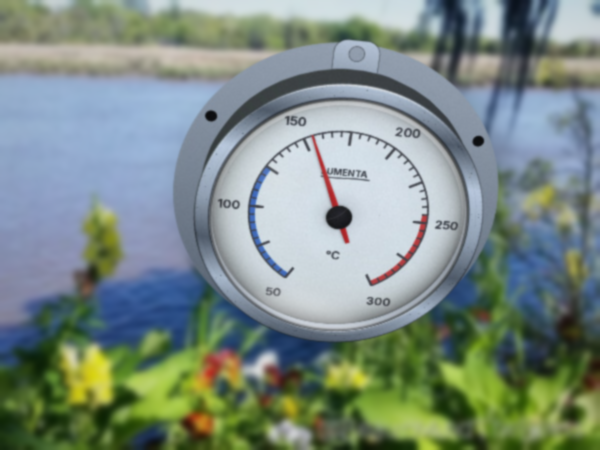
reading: {"value": 155, "unit": "°C"}
